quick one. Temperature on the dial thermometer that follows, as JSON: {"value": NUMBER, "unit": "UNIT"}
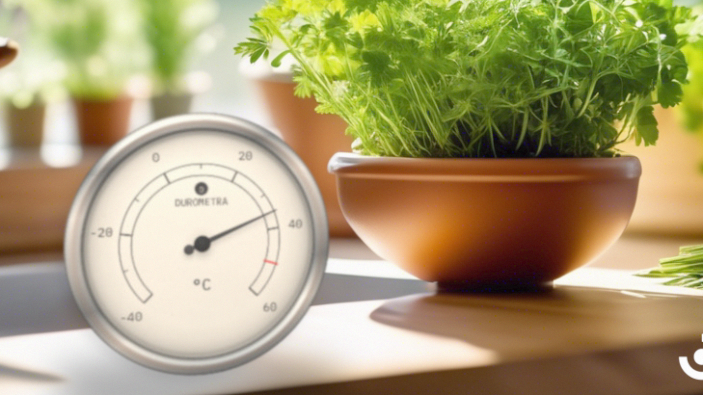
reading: {"value": 35, "unit": "°C"}
